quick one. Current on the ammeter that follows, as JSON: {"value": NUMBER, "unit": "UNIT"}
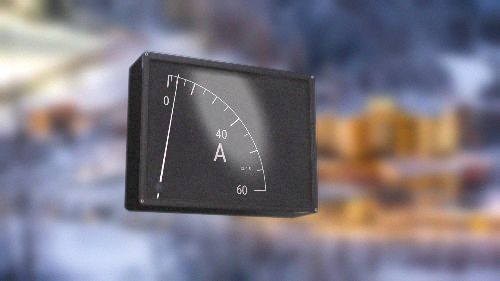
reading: {"value": 10, "unit": "A"}
